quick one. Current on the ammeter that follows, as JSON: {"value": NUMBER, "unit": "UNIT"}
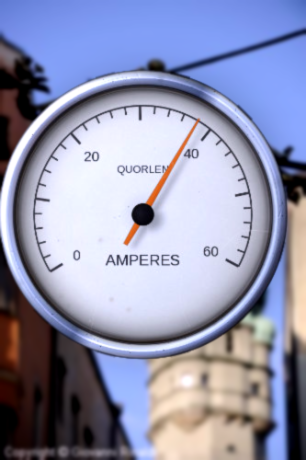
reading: {"value": 38, "unit": "A"}
